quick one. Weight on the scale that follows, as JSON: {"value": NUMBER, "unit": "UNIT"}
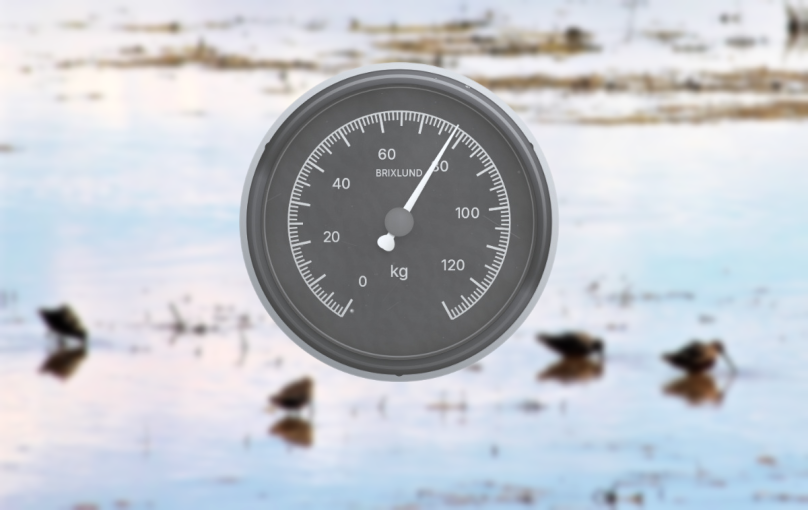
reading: {"value": 78, "unit": "kg"}
